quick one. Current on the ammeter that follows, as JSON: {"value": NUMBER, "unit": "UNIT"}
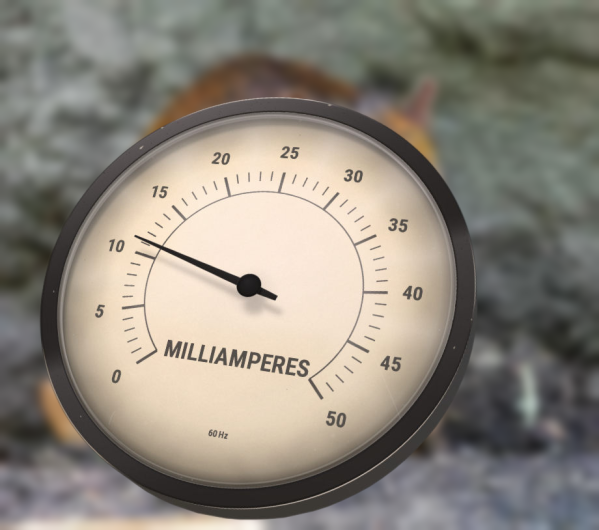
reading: {"value": 11, "unit": "mA"}
